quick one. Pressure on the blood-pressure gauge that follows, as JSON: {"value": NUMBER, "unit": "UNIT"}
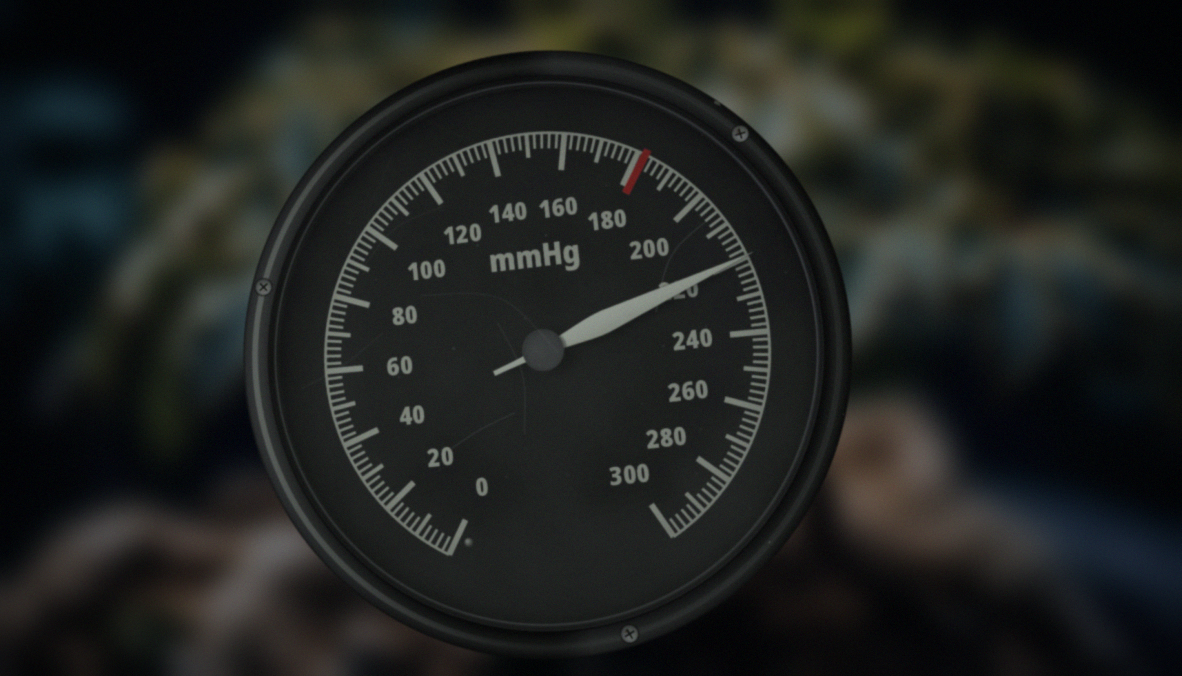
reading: {"value": 220, "unit": "mmHg"}
